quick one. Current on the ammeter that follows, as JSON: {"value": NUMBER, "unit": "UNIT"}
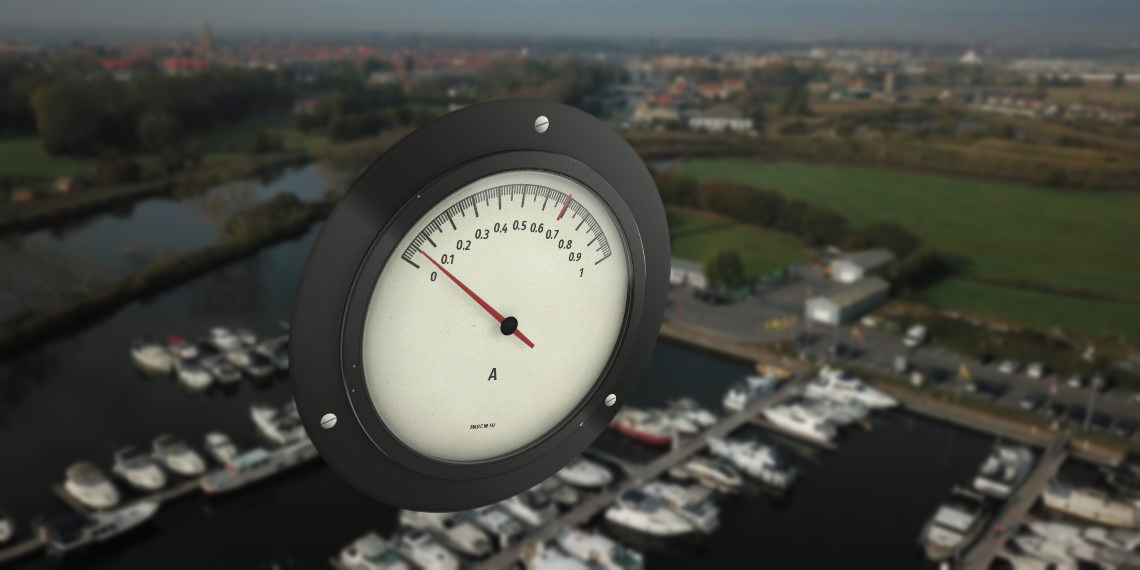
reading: {"value": 0.05, "unit": "A"}
